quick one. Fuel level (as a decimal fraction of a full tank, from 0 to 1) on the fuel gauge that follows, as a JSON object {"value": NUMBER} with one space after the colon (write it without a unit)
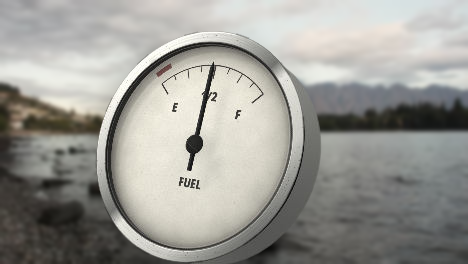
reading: {"value": 0.5}
